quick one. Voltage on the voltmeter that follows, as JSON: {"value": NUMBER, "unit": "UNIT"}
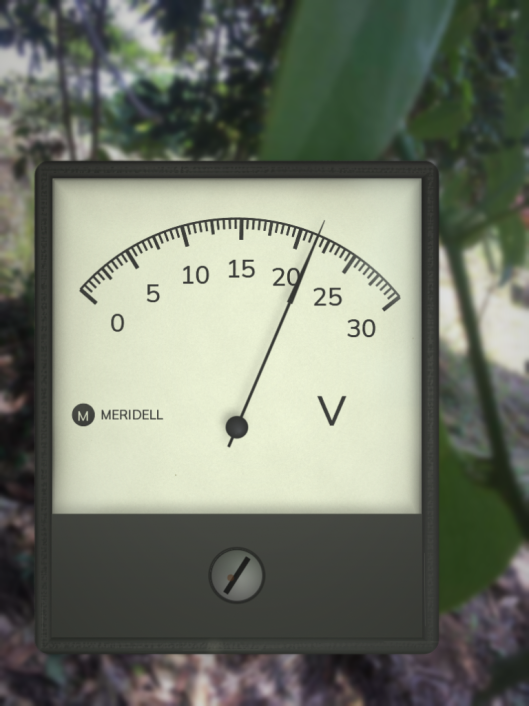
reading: {"value": 21.5, "unit": "V"}
